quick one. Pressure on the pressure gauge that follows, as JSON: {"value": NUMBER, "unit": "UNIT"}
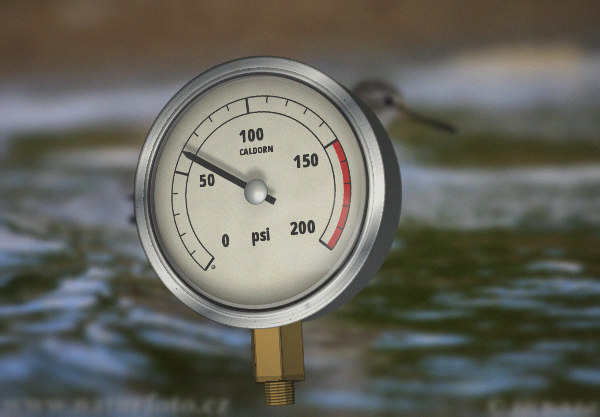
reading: {"value": 60, "unit": "psi"}
